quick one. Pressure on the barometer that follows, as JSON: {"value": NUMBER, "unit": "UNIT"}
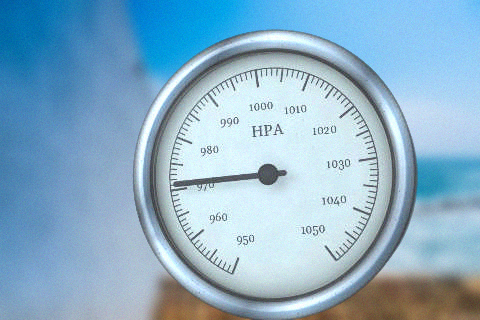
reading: {"value": 971, "unit": "hPa"}
